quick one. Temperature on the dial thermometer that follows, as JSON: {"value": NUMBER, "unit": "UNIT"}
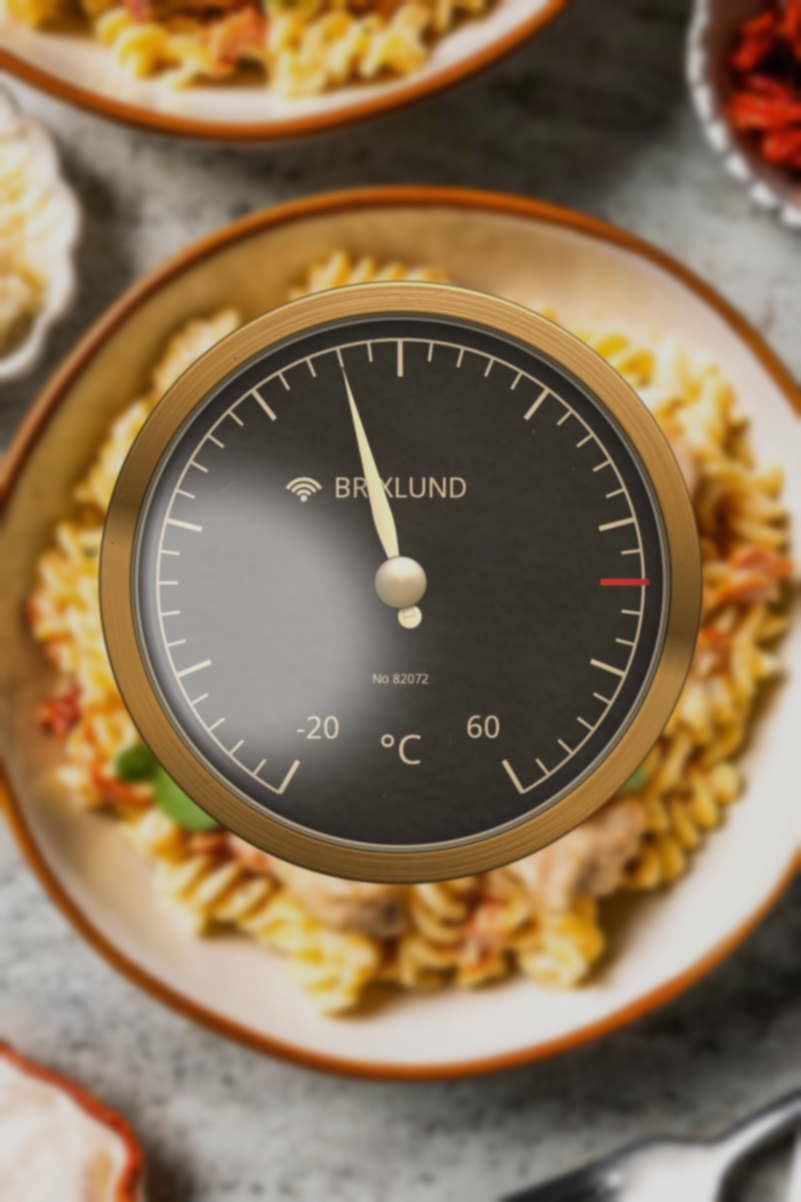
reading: {"value": 16, "unit": "°C"}
